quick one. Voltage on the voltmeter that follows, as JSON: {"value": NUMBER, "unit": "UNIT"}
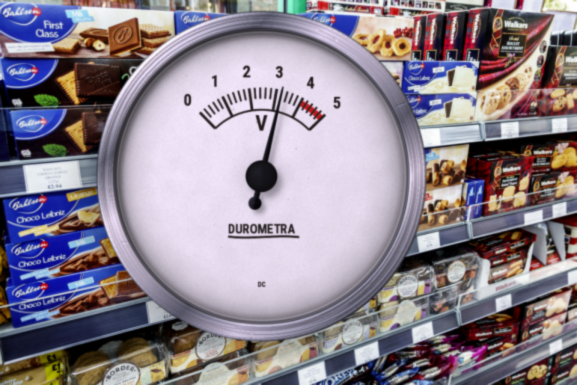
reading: {"value": 3.2, "unit": "V"}
